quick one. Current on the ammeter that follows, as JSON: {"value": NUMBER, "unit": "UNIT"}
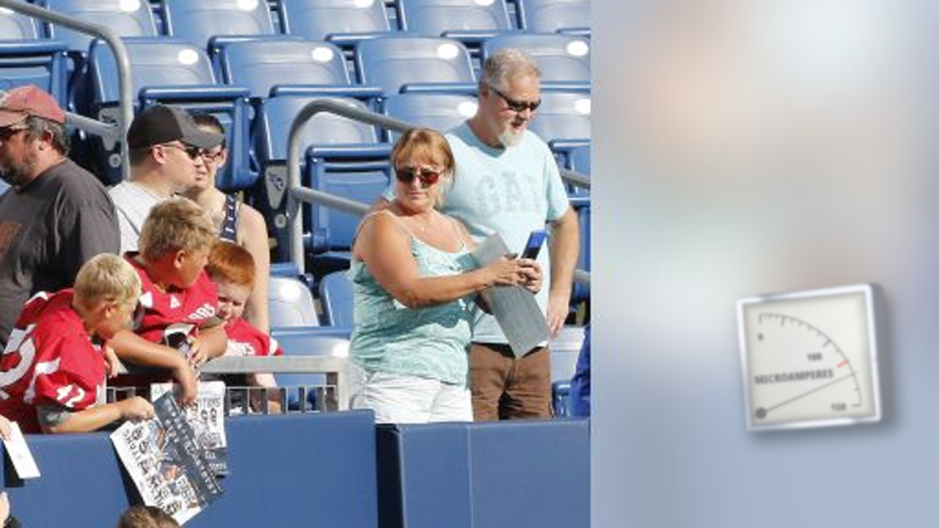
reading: {"value": 130, "unit": "µA"}
